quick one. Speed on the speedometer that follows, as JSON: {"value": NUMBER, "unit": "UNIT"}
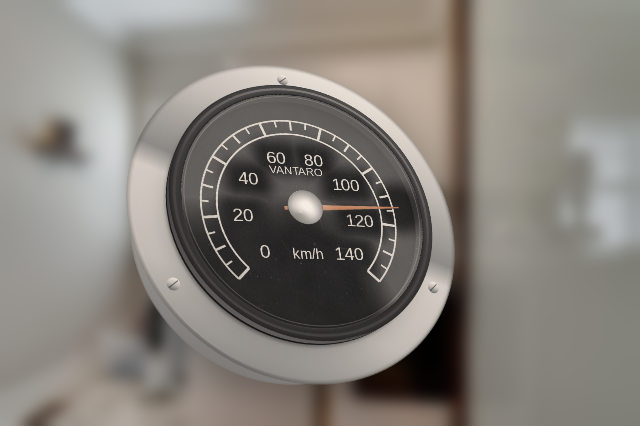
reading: {"value": 115, "unit": "km/h"}
